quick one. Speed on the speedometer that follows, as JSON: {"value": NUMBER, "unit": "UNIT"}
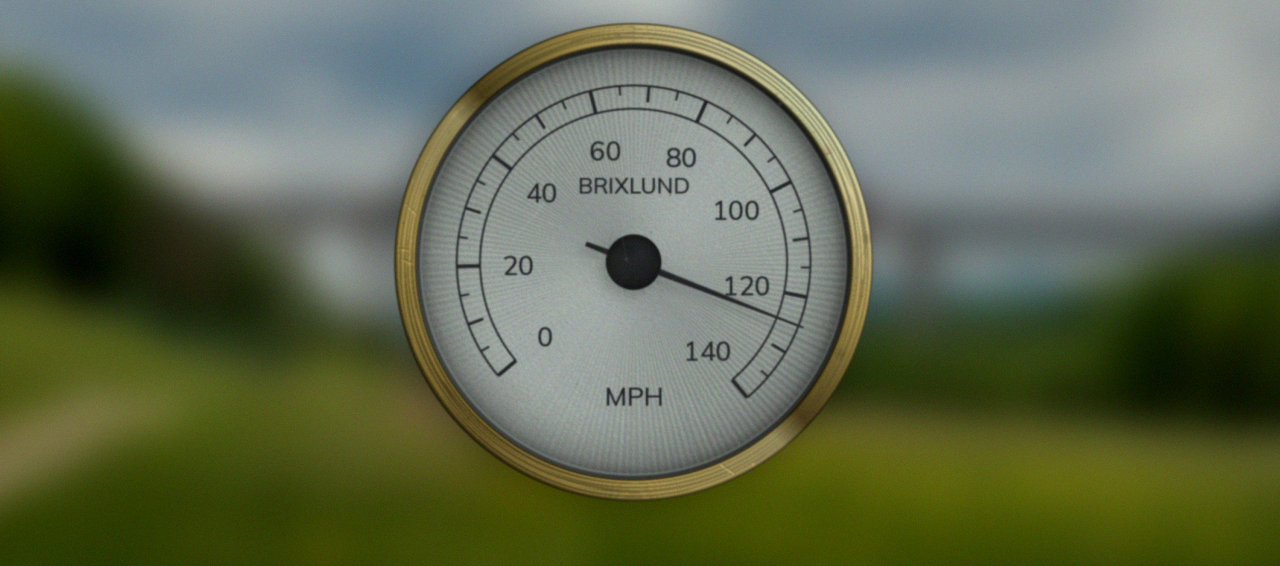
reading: {"value": 125, "unit": "mph"}
